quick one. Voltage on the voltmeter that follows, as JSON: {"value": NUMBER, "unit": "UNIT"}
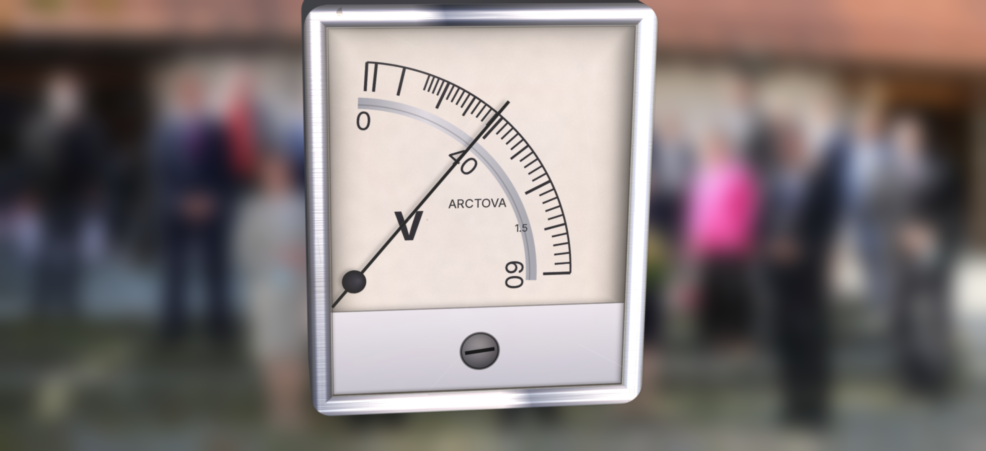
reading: {"value": 39, "unit": "V"}
